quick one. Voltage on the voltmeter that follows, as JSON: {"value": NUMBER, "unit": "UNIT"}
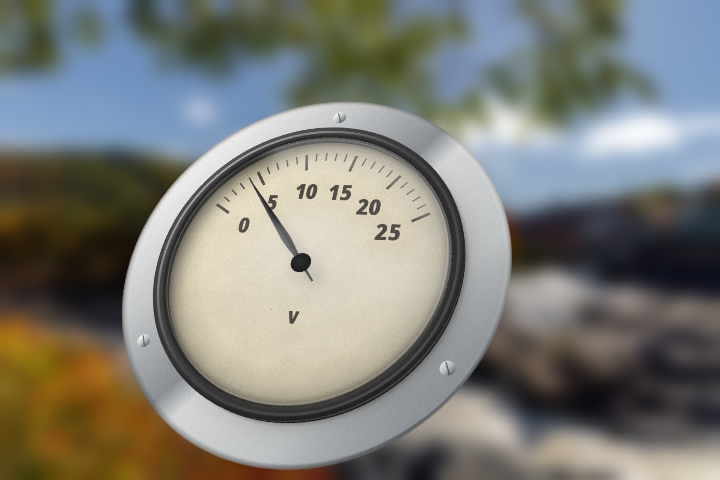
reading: {"value": 4, "unit": "V"}
